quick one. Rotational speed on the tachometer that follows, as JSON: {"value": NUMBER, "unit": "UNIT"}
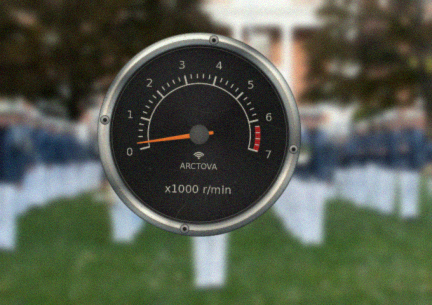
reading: {"value": 200, "unit": "rpm"}
